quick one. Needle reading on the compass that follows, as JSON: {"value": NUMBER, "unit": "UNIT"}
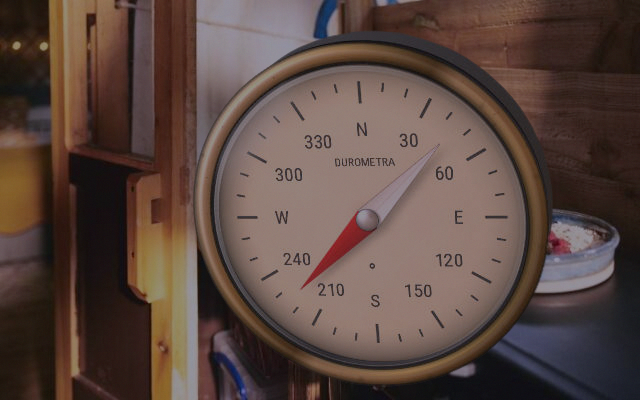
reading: {"value": 225, "unit": "°"}
